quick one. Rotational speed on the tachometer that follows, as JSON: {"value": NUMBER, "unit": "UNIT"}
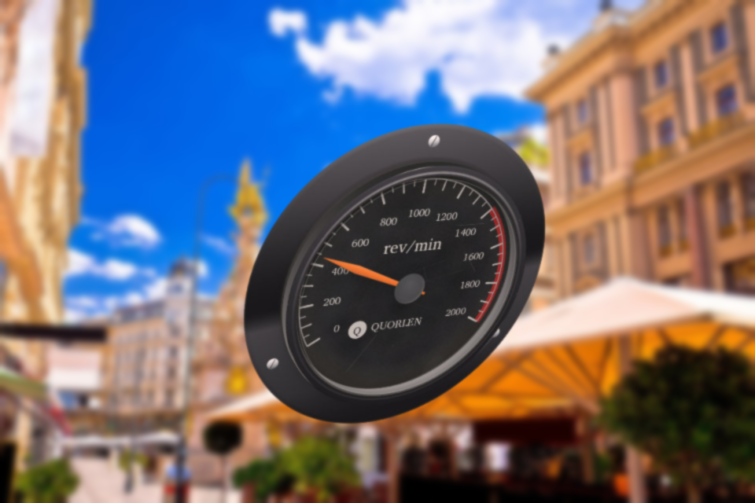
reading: {"value": 450, "unit": "rpm"}
